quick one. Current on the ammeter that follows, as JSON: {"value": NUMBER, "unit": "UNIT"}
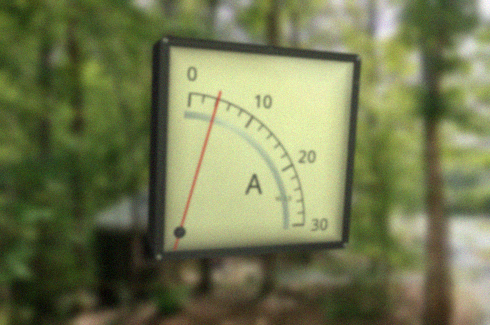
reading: {"value": 4, "unit": "A"}
